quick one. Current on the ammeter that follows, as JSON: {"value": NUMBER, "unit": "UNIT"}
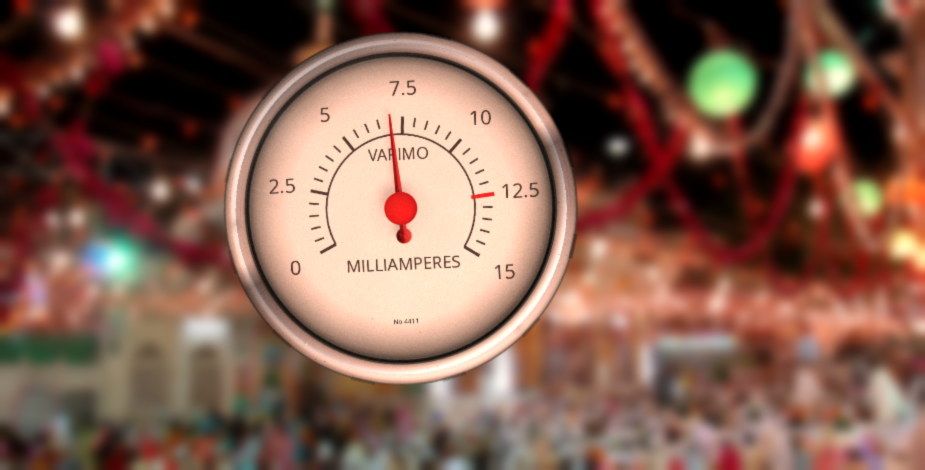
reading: {"value": 7, "unit": "mA"}
